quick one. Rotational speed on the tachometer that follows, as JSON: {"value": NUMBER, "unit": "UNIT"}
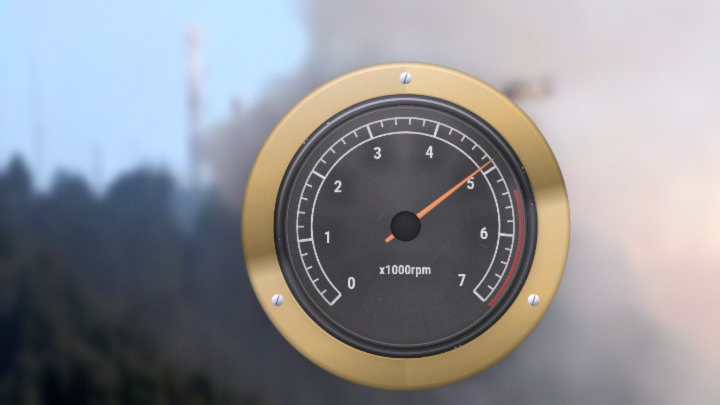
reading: {"value": 4900, "unit": "rpm"}
